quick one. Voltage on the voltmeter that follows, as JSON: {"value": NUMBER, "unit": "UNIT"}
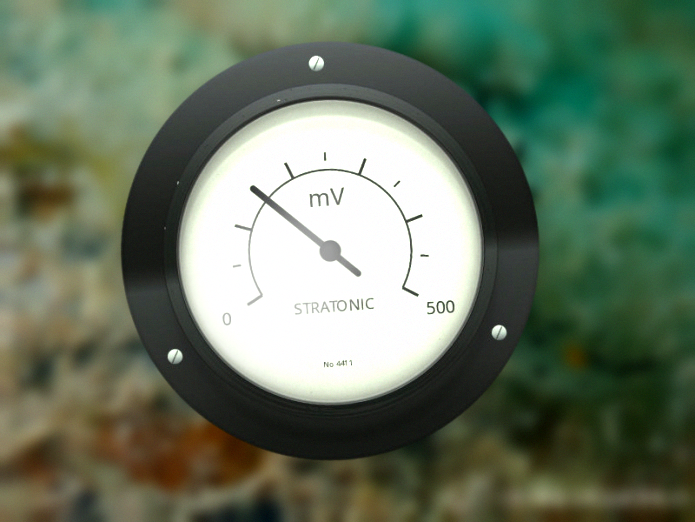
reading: {"value": 150, "unit": "mV"}
